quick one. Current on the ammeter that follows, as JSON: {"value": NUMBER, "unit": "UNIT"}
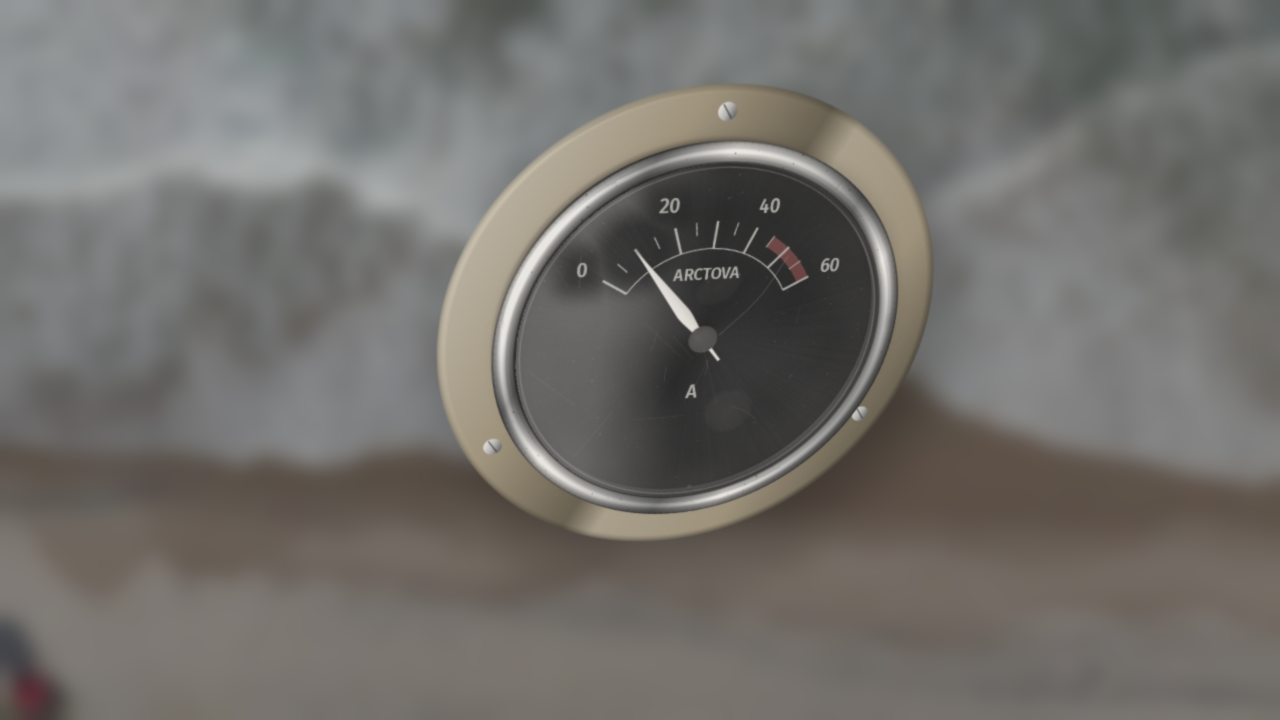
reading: {"value": 10, "unit": "A"}
